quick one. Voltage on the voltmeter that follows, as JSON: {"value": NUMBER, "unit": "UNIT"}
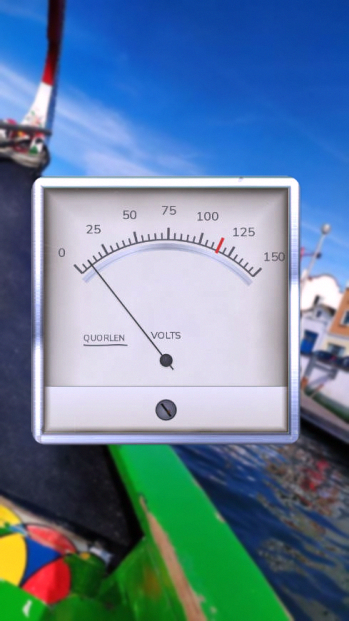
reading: {"value": 10, "unit": "V"}
